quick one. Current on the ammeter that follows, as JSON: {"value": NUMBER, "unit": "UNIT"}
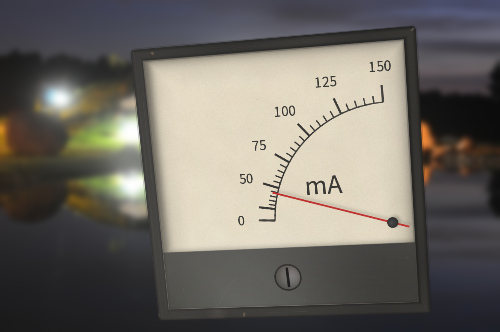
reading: {"value": 45, "unit": "mA"}
